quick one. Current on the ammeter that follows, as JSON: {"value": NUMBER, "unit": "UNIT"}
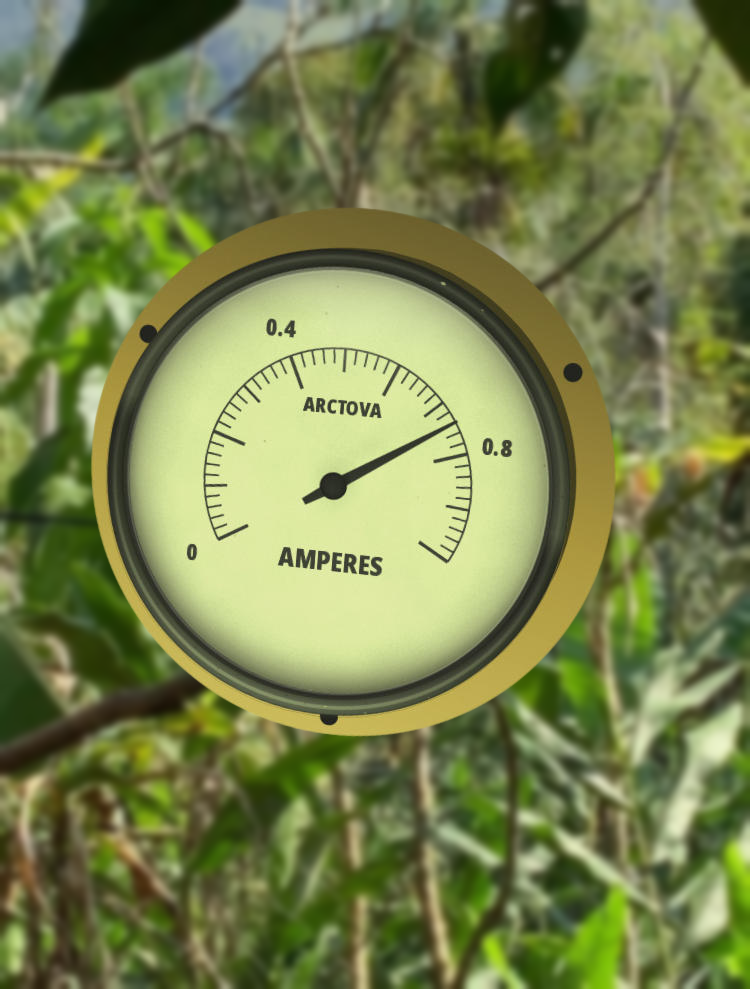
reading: {"value": 0.74, "unit": "A"}
